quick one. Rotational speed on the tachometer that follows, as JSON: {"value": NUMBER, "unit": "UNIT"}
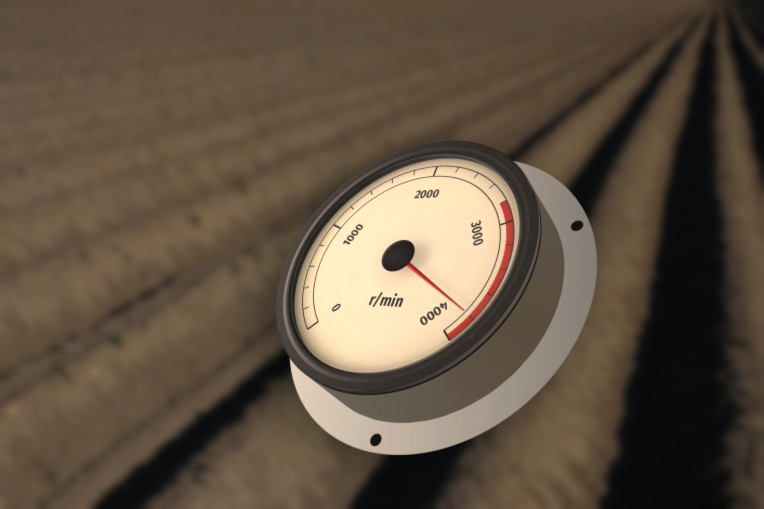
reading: {"value": 3800, "unit": "rpm"}
